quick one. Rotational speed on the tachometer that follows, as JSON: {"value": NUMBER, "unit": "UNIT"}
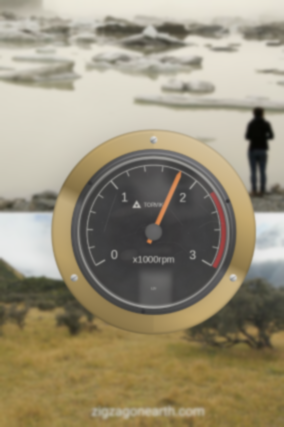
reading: {"value": 1800, "unit": "rpm"}
